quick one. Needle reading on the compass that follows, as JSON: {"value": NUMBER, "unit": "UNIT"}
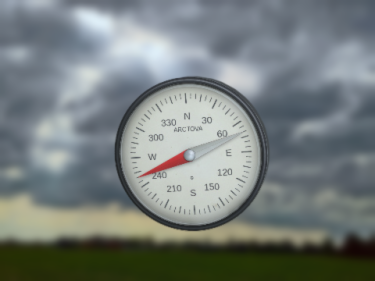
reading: {"value": 250, "unit": "°"}
